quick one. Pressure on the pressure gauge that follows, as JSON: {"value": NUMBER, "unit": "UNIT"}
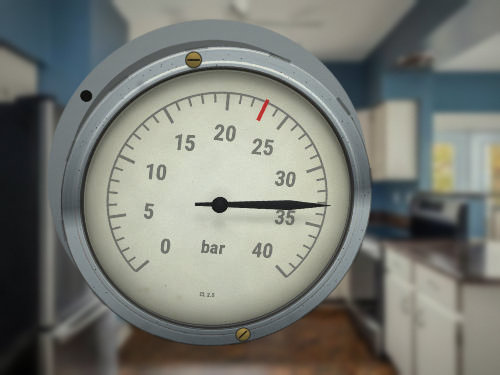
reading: {"value": 33, "unit": "bar"}
